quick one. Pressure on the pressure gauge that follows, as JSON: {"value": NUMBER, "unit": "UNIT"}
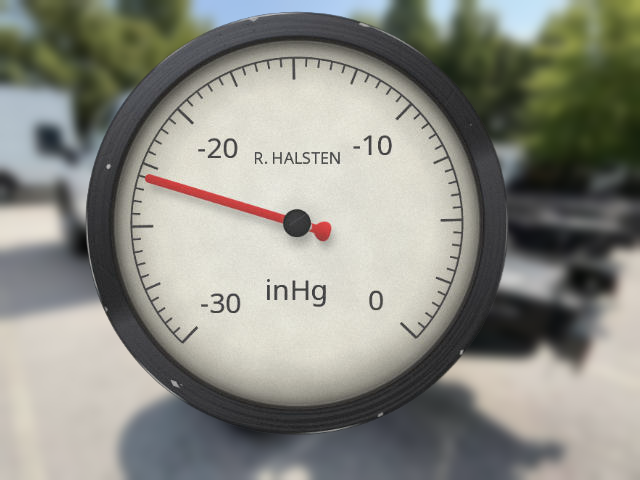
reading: {"value": -23, "unit": "inHg"}
